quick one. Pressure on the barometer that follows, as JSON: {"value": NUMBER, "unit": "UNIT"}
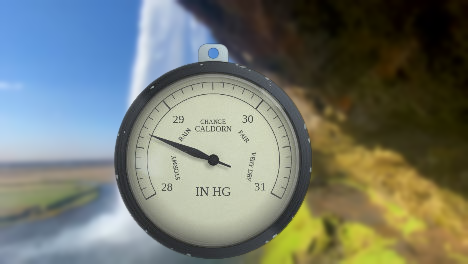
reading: {"value": 28.65, "unit": "inHg"}
